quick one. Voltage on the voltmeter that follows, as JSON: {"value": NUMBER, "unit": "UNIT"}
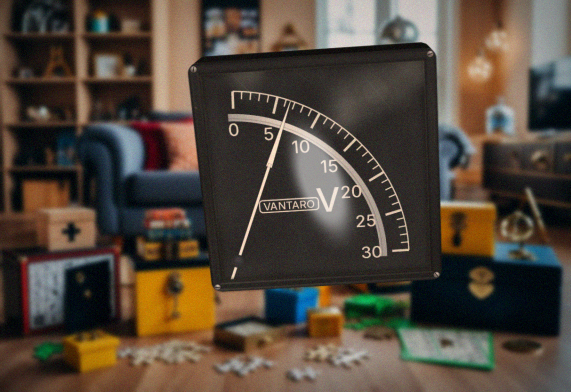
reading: {"value": 6.5, "unit": "V"}
